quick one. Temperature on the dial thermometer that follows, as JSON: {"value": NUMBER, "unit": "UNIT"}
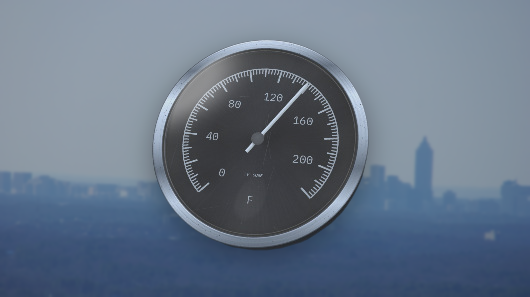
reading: {"value": 140, "unit": "°F"}
